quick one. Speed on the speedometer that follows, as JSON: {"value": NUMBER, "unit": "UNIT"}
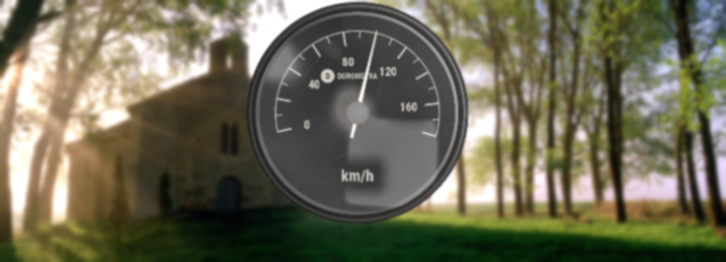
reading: {"value": 100, "unit": "km/h"}
